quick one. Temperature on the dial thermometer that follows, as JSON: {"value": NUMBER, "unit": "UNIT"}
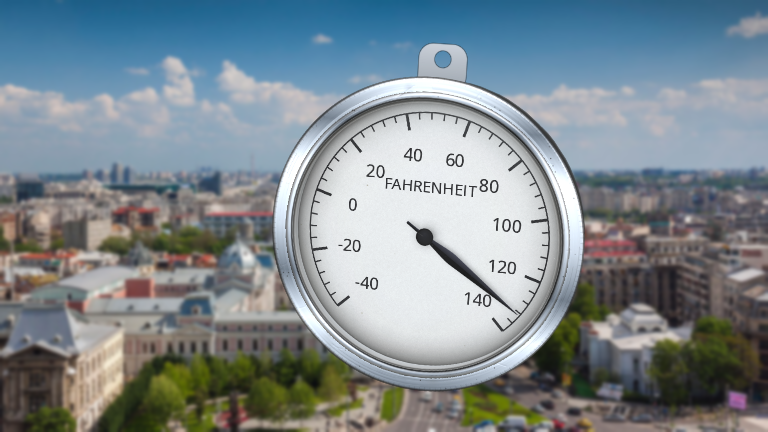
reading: {"value": 132, "unit": "°F"}
